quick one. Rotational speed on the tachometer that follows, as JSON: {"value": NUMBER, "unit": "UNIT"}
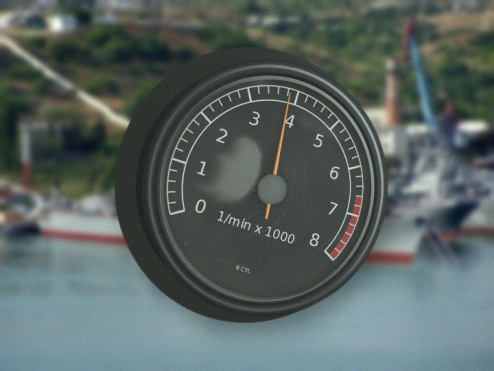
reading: {"value": 3800, "unit": "rpm"}
